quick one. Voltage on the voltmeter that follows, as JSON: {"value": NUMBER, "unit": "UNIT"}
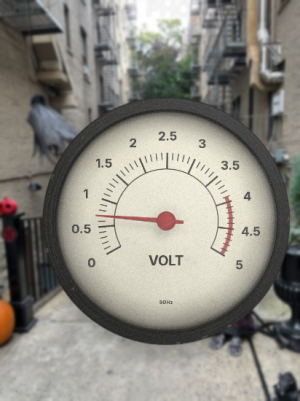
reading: {"value": 0.7, "unit": "V"}
